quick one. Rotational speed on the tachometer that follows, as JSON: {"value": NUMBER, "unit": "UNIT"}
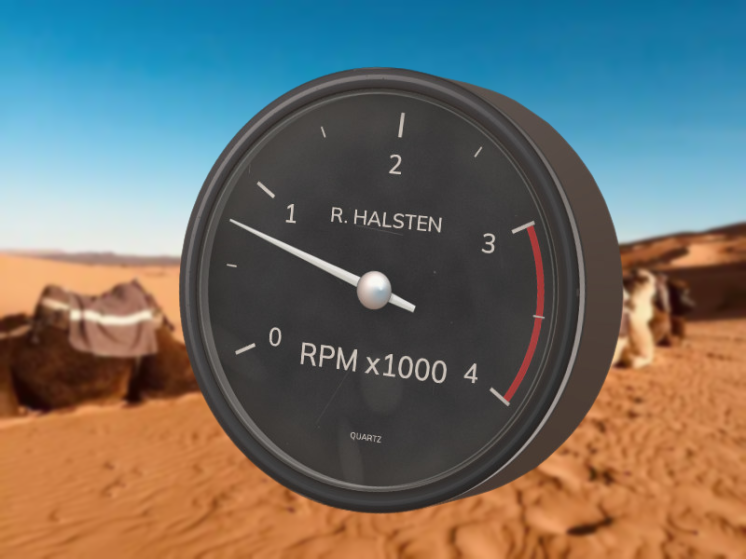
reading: {"value": 750, "unit": "rpm"}
